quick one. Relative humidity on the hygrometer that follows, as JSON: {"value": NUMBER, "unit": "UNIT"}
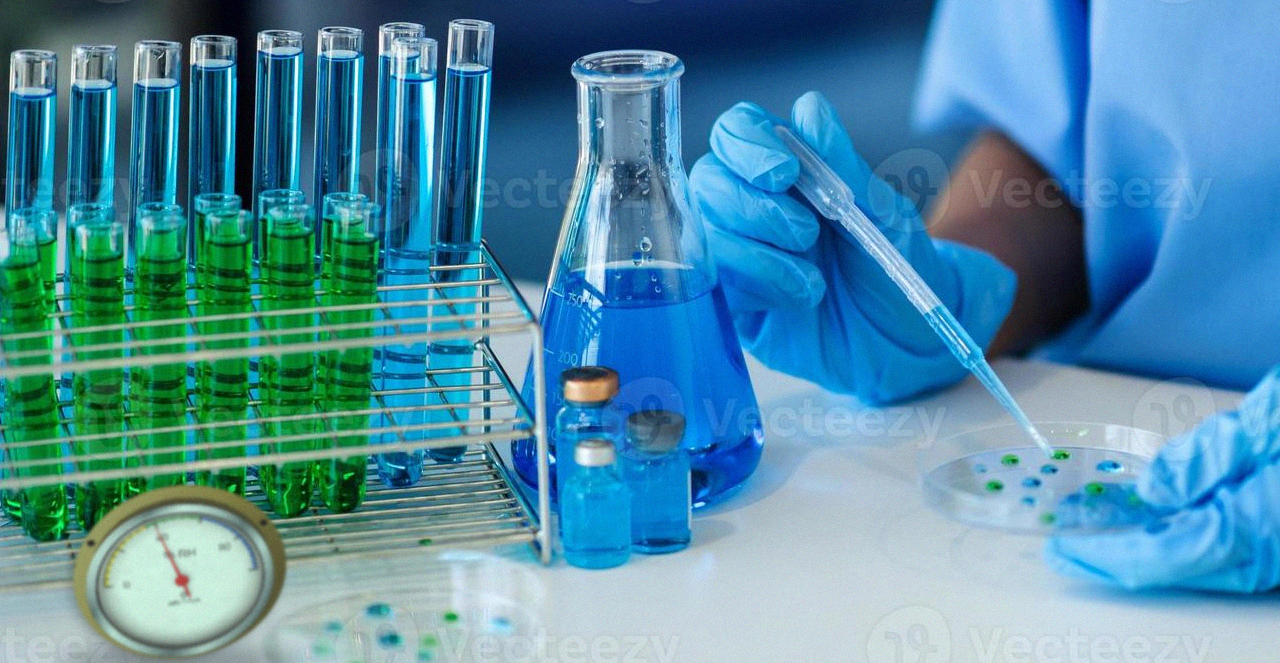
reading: {"value": 40, "unit": "%"}
